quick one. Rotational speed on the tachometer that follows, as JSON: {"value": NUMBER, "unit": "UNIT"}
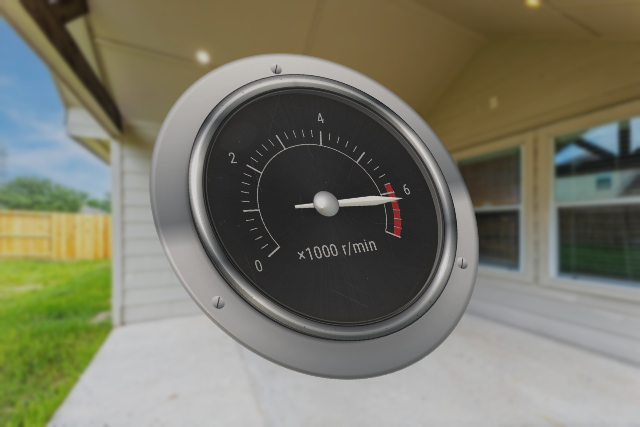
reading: {"value": 6200, "unit": "rpm"}
